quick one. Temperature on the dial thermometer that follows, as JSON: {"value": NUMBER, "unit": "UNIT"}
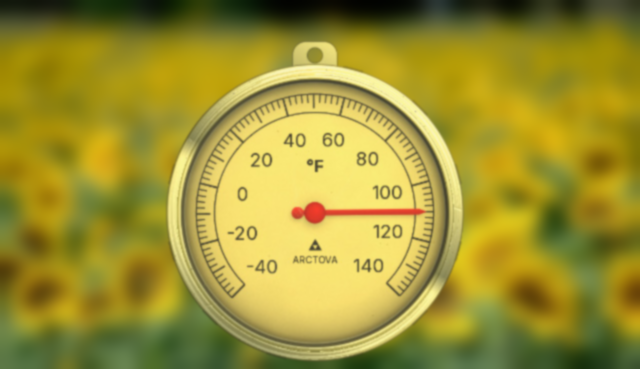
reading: {"value": 110, "unit": "°F"}
